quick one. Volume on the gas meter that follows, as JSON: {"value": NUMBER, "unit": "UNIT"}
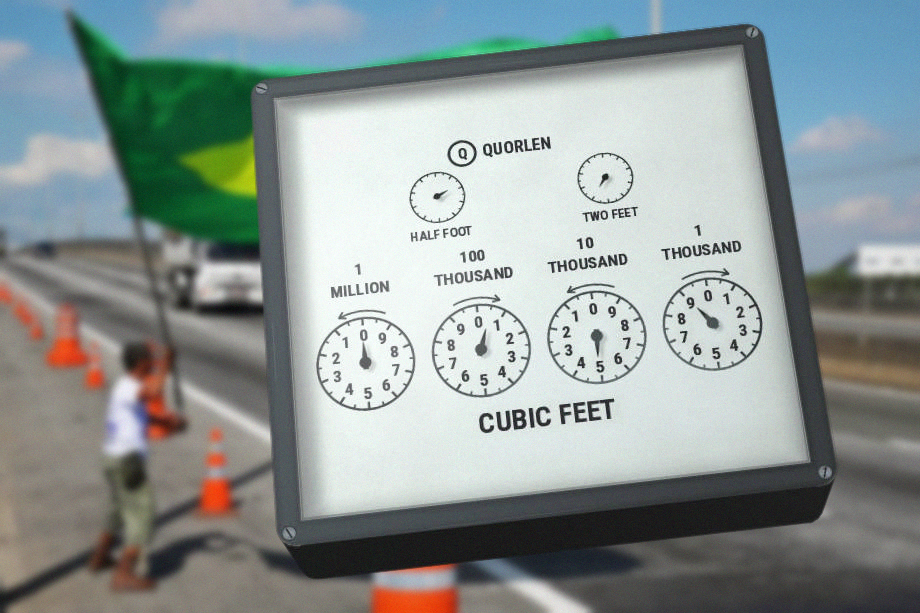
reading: {"value": 4900, "unit": "ft³"}
